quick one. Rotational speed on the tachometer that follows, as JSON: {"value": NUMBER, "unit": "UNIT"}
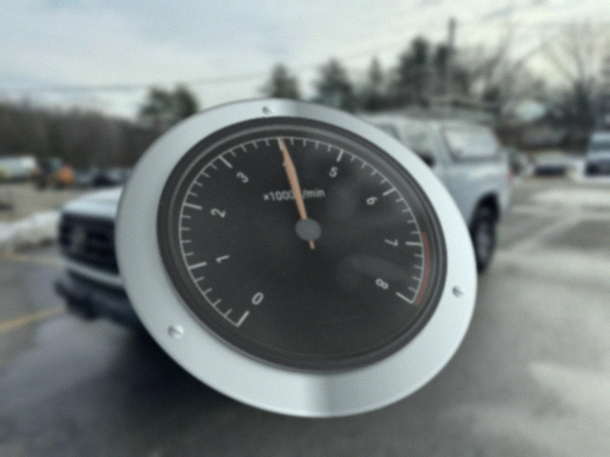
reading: {"value": 4000, "unit": "rpm"}
